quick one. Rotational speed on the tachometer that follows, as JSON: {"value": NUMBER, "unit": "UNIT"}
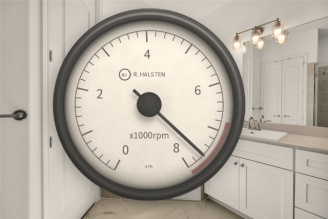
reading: {"value": 7600, "unit": "rpm"}
